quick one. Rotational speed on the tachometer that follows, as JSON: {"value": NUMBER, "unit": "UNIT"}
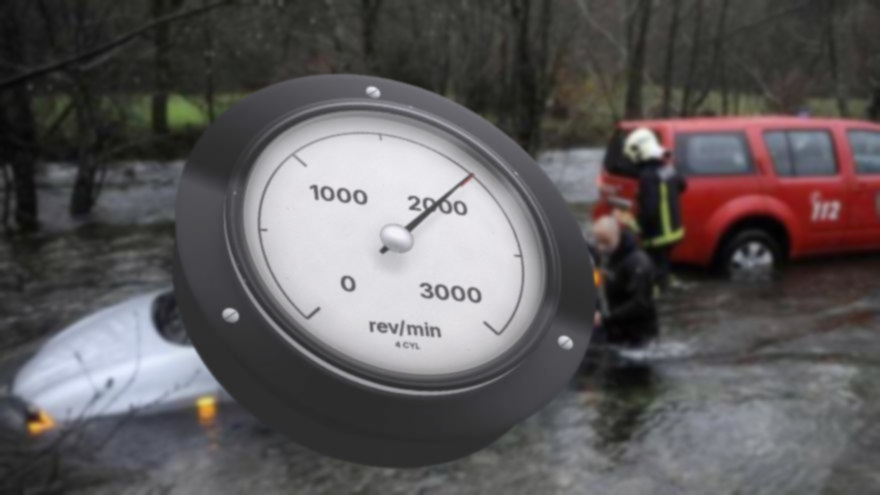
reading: {"value": 2000, "unit": "rpm"}
